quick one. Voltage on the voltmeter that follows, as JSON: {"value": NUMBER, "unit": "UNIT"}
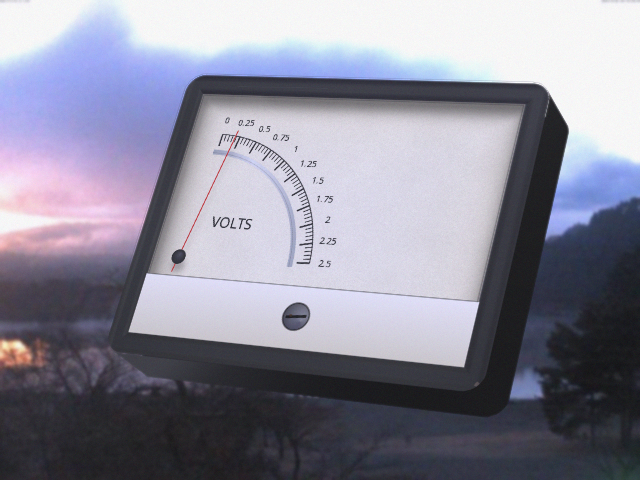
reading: {"value": 0.25, "unit": "V"}
